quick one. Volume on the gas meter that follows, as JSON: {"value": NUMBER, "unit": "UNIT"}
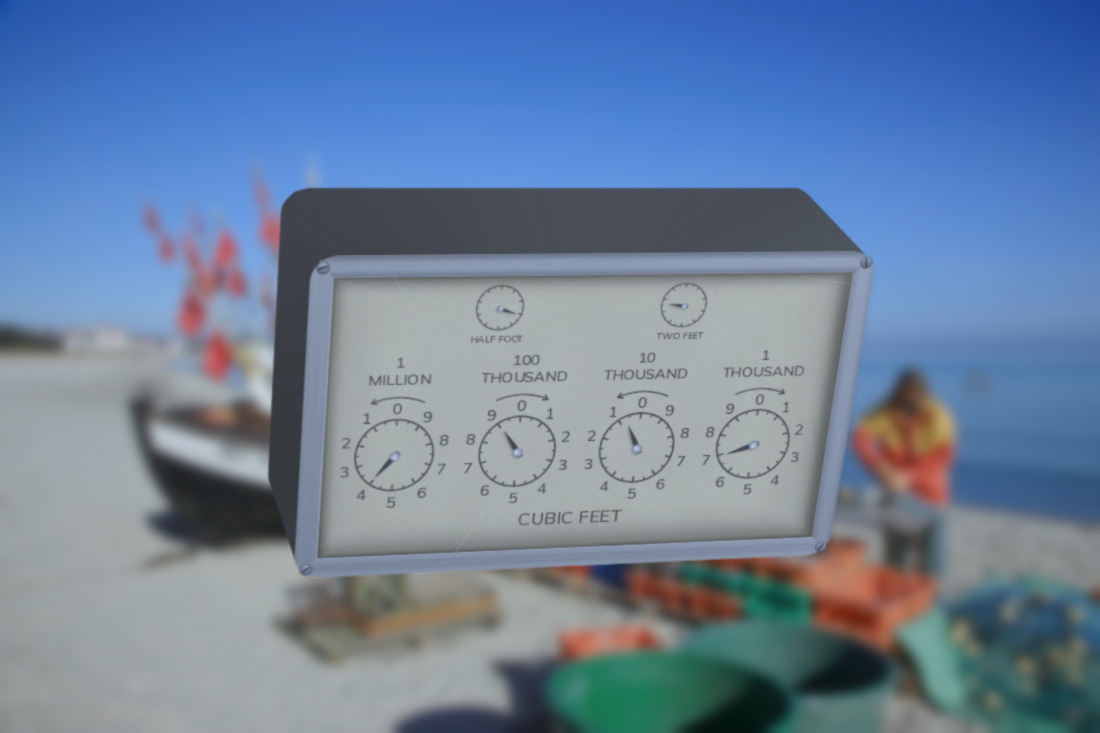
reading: {"value": 390700, "unit": "ft³"}
